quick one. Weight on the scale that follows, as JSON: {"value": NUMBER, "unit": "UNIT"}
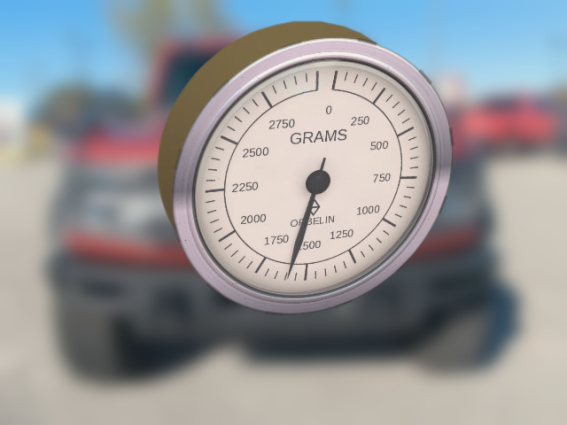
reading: {"value": 1600, "unit": "g"}
